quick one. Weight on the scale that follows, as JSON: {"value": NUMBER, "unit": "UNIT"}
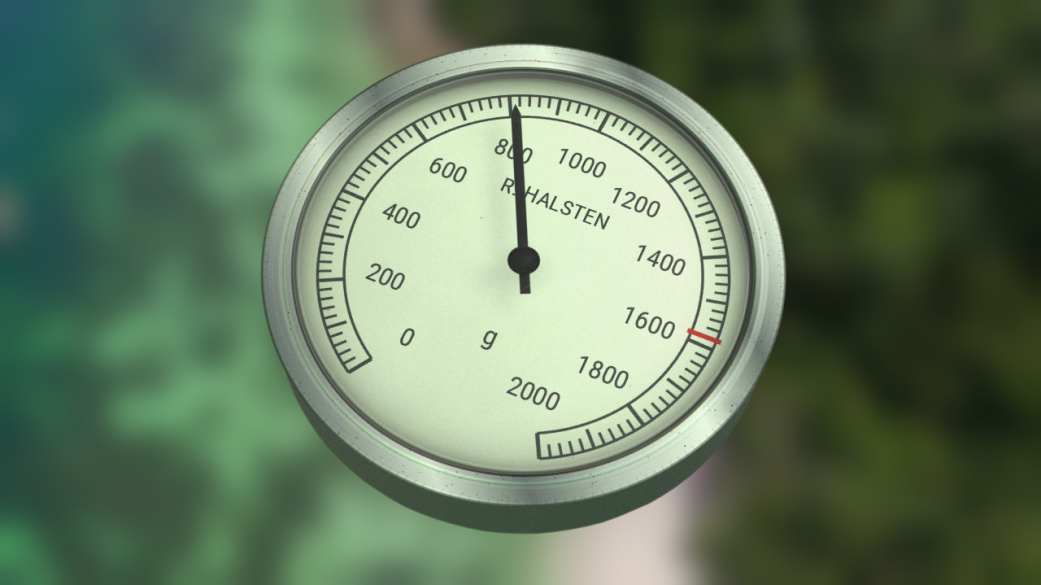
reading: {"value": 810, "unit": "g"}
